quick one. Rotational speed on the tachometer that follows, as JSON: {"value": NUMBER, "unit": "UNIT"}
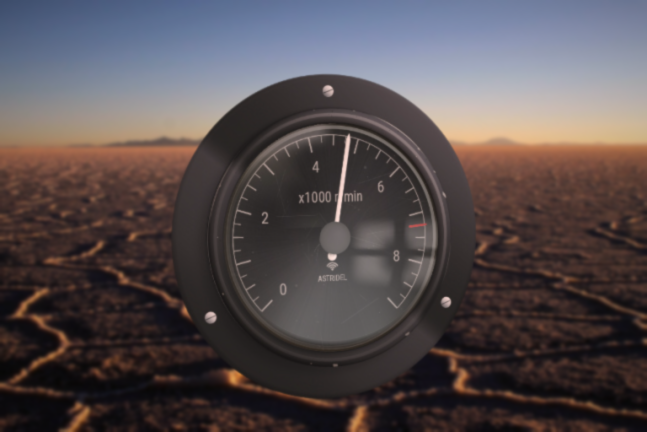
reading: {"value": 4750, "unit": "rpm"}
